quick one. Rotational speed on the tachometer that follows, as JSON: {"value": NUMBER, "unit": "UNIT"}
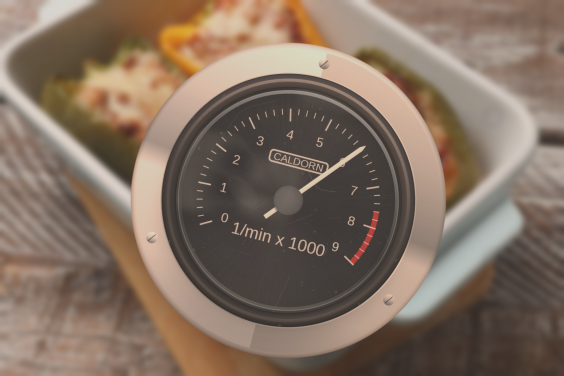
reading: {"value": 6000, "unit": "rpm"}
